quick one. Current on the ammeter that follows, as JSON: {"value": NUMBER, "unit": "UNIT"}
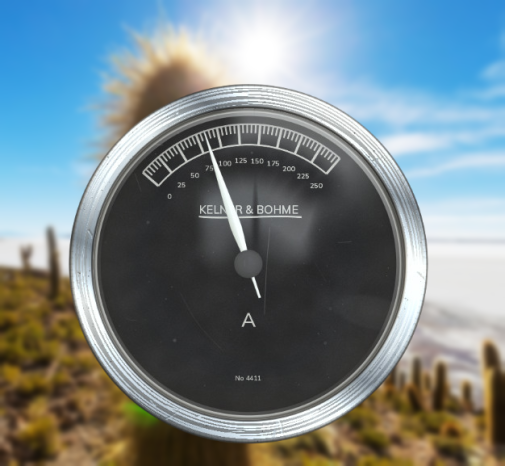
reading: {"value": 85, "unit": "A"}
